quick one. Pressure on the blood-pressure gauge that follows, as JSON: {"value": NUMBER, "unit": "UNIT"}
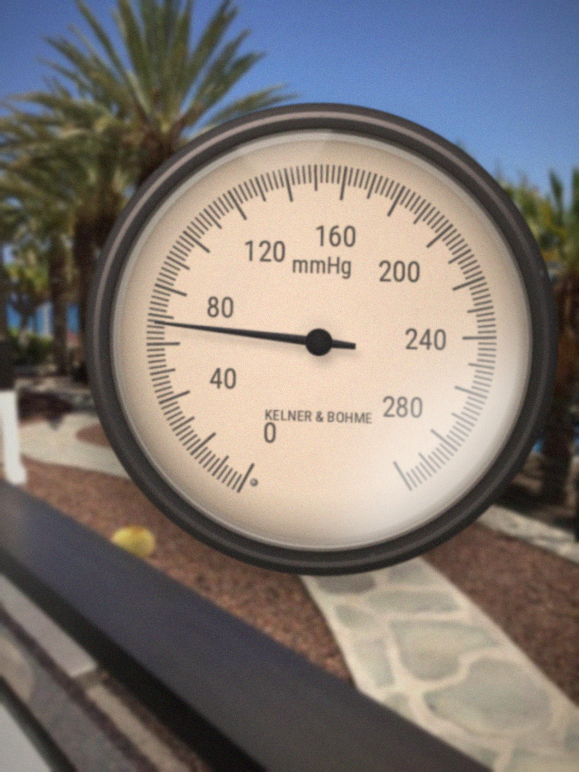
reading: {"value": 68, "unit": "mmHg"}
